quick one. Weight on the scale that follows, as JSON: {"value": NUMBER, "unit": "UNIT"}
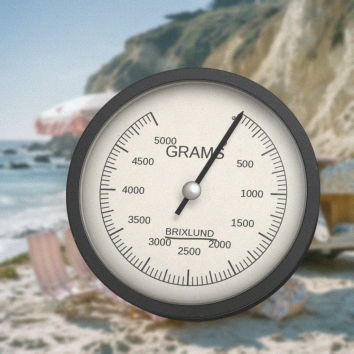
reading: {"value": 0, "unit": "g"}
